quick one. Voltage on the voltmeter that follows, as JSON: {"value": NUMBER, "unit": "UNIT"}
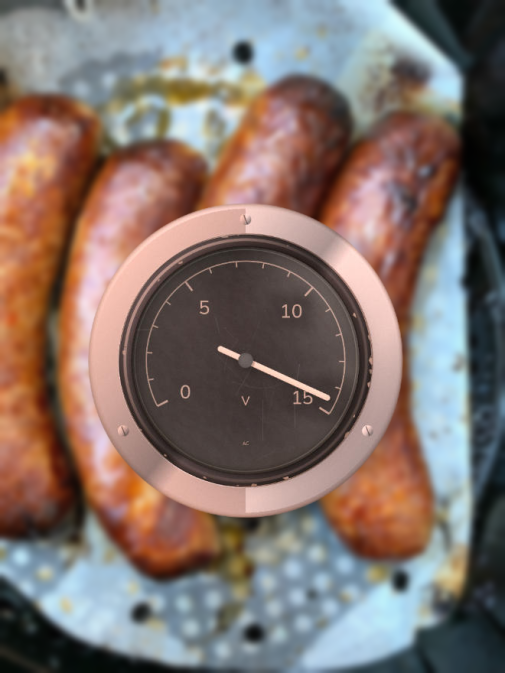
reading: {"value": 14.5, "unit": "V"}
